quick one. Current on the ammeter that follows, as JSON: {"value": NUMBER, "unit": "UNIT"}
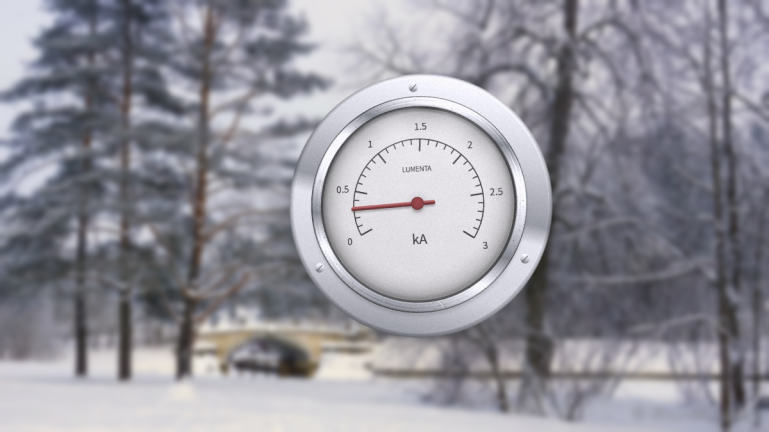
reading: {"value": 0.3, "unit": "kA"}
